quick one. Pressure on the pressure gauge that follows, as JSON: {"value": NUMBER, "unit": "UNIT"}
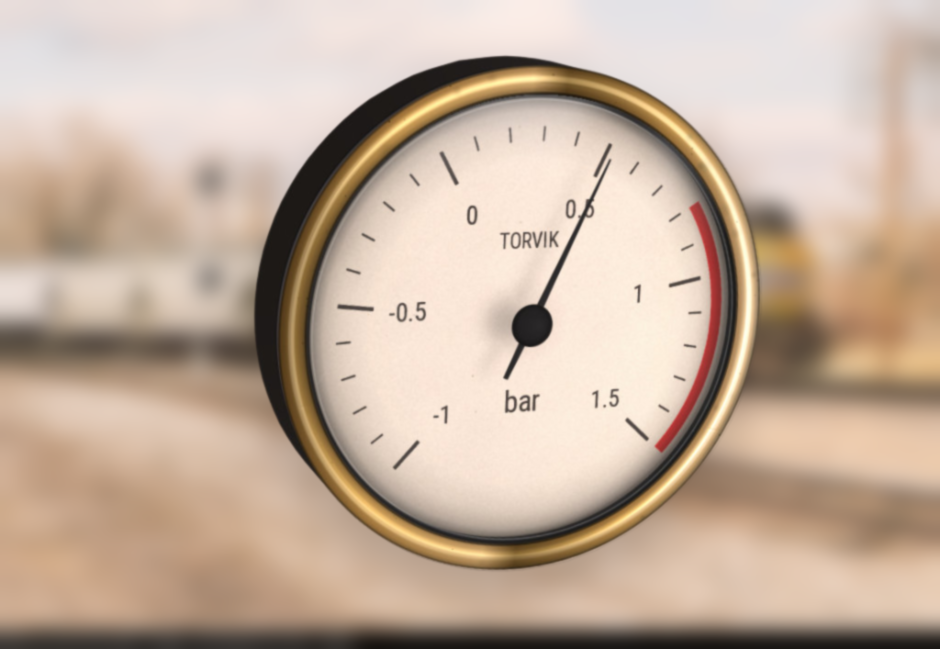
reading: {"value": 0.5, "unit": "bar"}
